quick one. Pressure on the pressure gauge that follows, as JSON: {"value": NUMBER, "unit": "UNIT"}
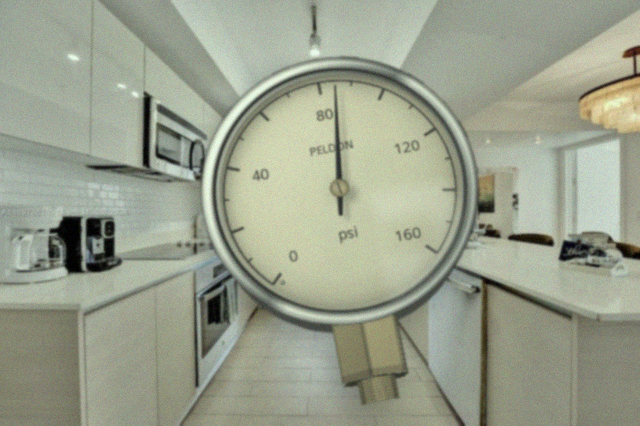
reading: {"value": 85, "unit": "psi"}
